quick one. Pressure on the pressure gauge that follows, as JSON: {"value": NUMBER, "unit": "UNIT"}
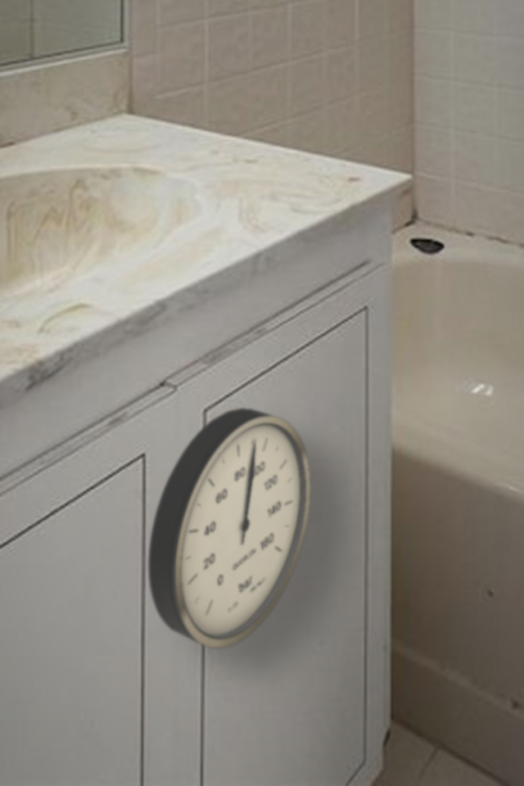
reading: {"value": 90, "unit": "bar"}
